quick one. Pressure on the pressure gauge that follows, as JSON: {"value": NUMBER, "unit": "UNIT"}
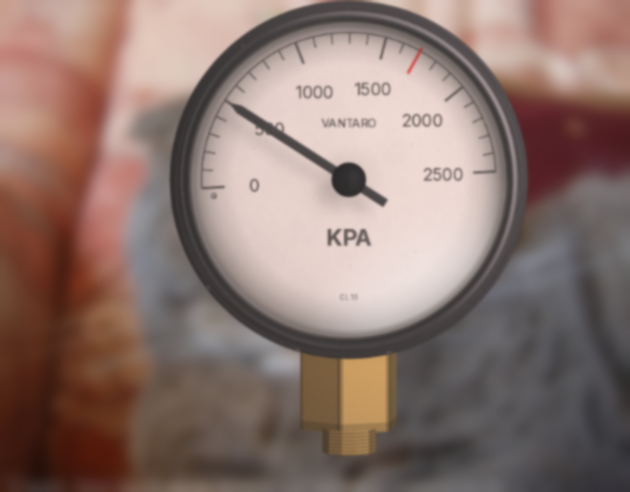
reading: {"value": 500, "unit": "kPa"}
